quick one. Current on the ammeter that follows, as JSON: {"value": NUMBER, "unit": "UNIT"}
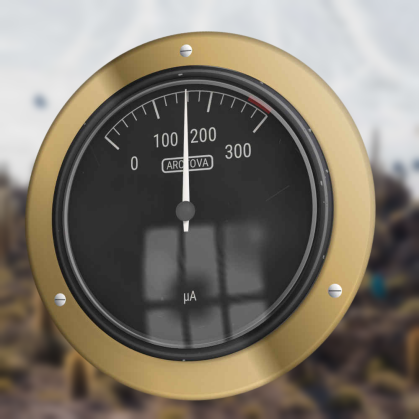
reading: {"value": 160, "unit": "µA"}
